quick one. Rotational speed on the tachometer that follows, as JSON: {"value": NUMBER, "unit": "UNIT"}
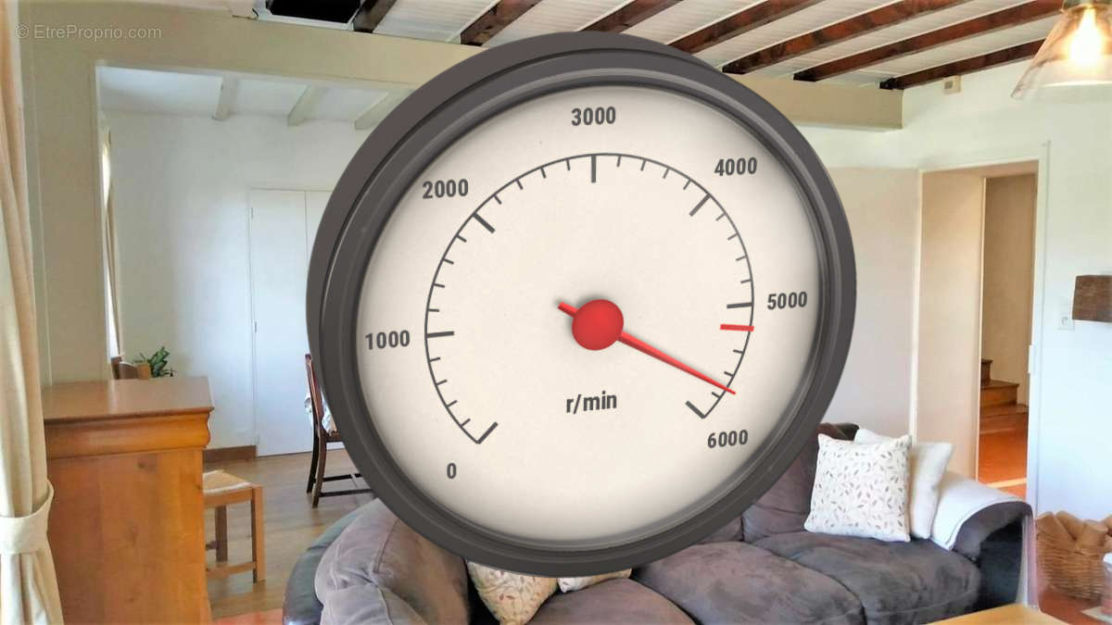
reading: {"value": 5700, "unit": "rpm"}
